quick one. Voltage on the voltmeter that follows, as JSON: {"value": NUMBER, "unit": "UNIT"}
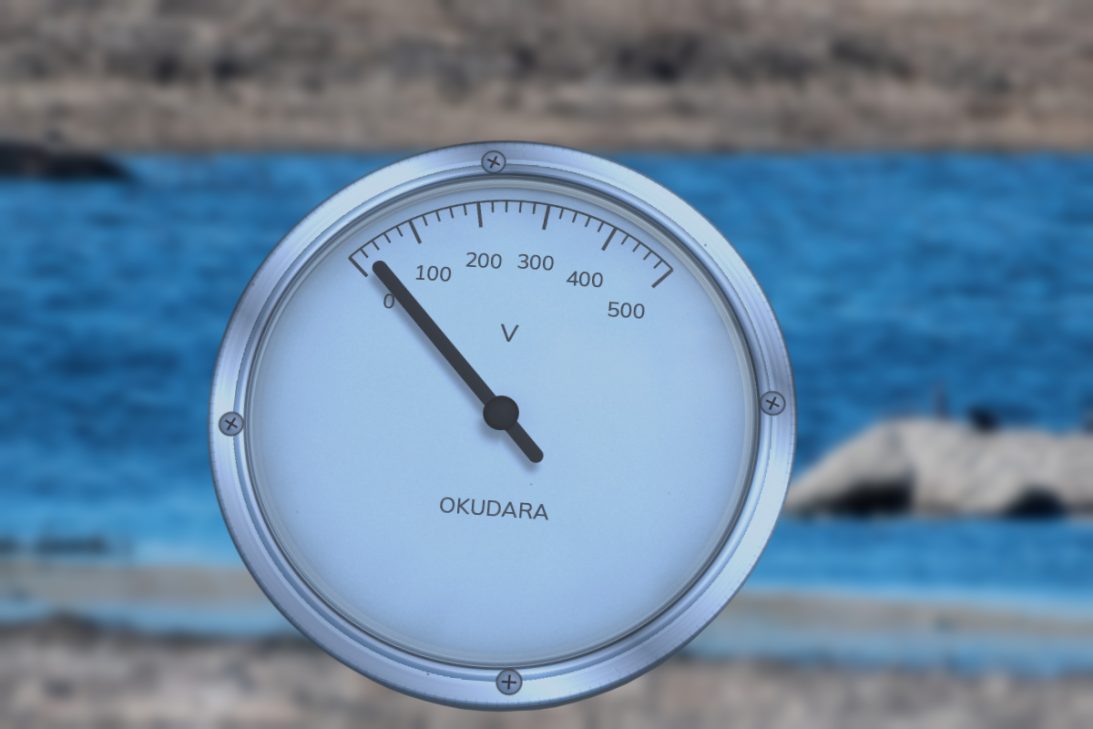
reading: {"value": 20, "unit": "V"}
